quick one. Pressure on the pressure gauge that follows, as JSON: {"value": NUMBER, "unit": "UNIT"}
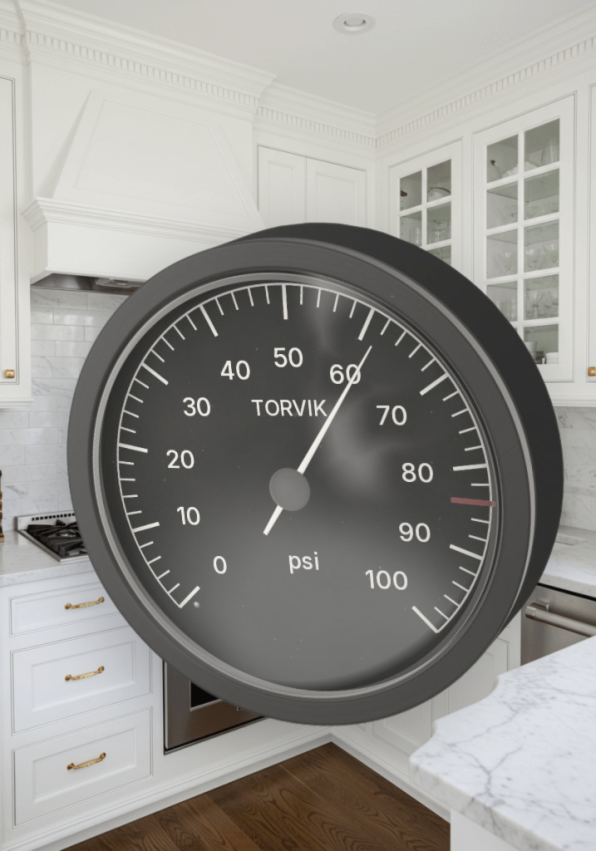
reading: {"value": 62, "unit": "psi"}
